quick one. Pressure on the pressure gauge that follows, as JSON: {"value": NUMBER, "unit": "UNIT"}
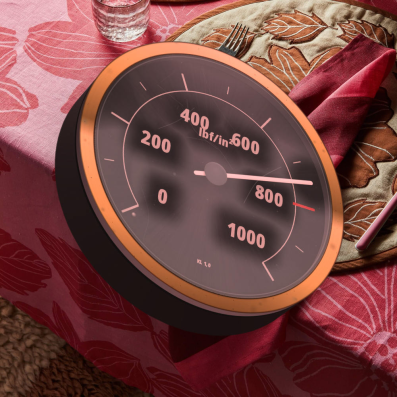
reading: {"value": 750, "unit": "psi"}
